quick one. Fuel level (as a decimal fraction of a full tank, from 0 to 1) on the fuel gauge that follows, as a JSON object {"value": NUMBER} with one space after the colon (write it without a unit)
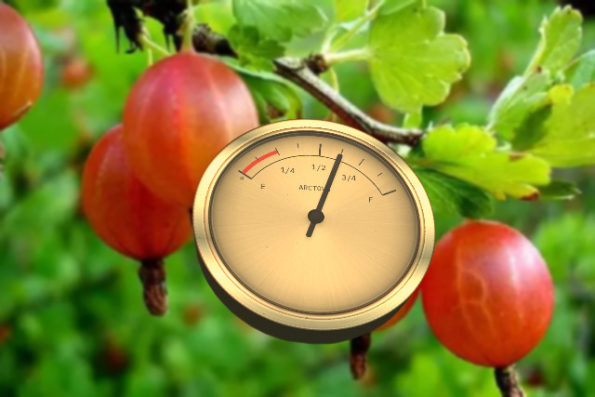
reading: {"value": 0.625}
